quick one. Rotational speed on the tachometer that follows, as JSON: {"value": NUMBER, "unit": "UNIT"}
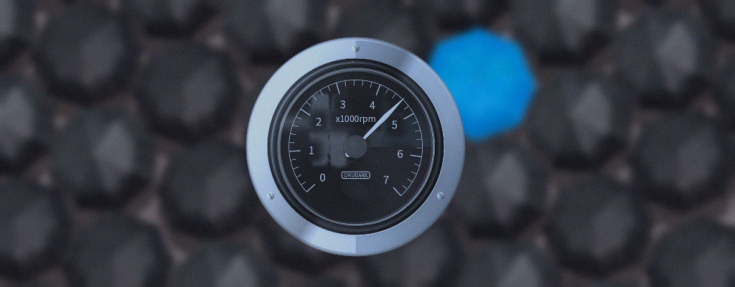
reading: {"value": 4600, "unit": "rpm"}
